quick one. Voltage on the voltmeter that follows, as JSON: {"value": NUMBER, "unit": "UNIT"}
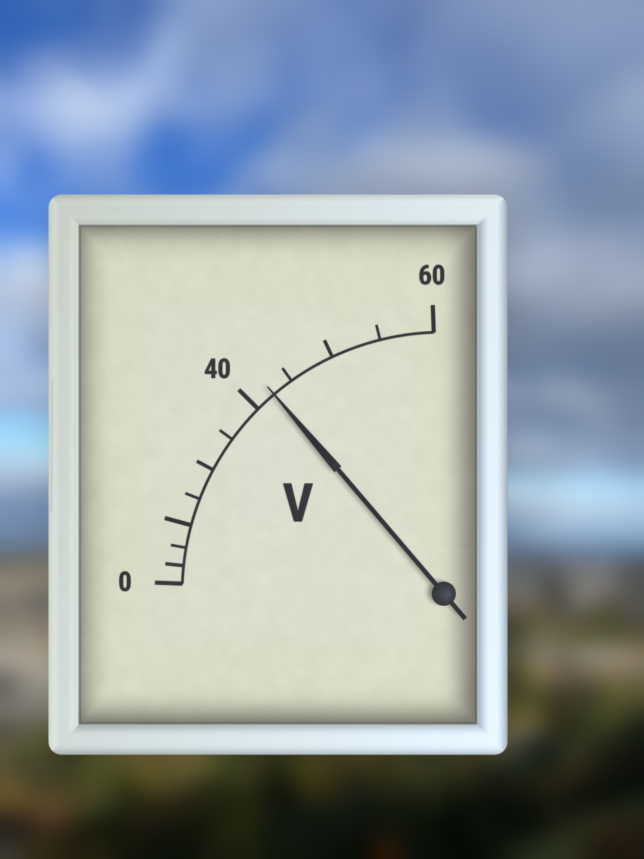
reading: {"value": 42.5, "unit": "V"}
